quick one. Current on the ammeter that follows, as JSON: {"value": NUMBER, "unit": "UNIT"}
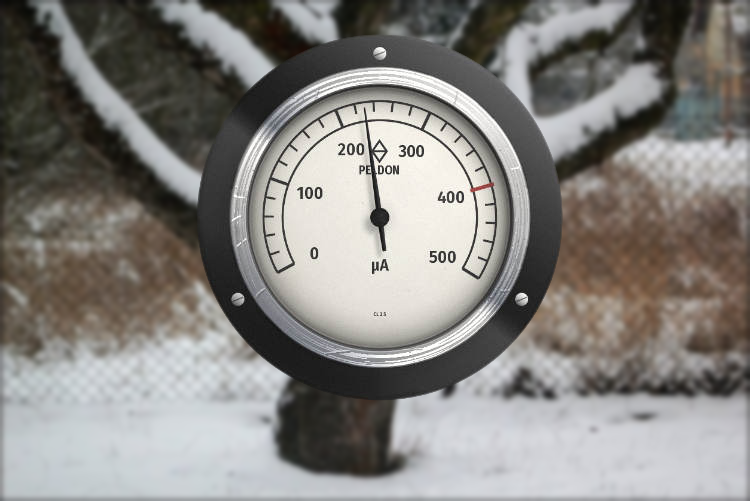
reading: {"value": 230, "unit": "µA"}
